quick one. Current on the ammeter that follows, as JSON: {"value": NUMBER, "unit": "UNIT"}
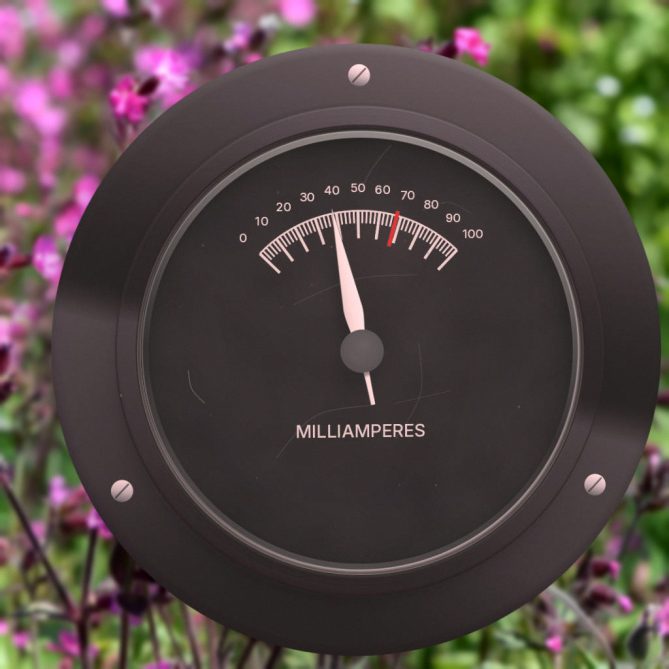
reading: {"value": 38, "unit": "mA"}
